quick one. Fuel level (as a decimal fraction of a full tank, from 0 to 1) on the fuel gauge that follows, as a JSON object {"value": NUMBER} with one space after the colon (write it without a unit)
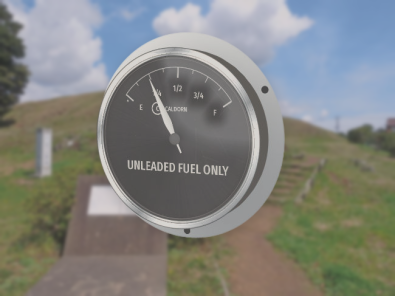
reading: {"value": 0.25}
